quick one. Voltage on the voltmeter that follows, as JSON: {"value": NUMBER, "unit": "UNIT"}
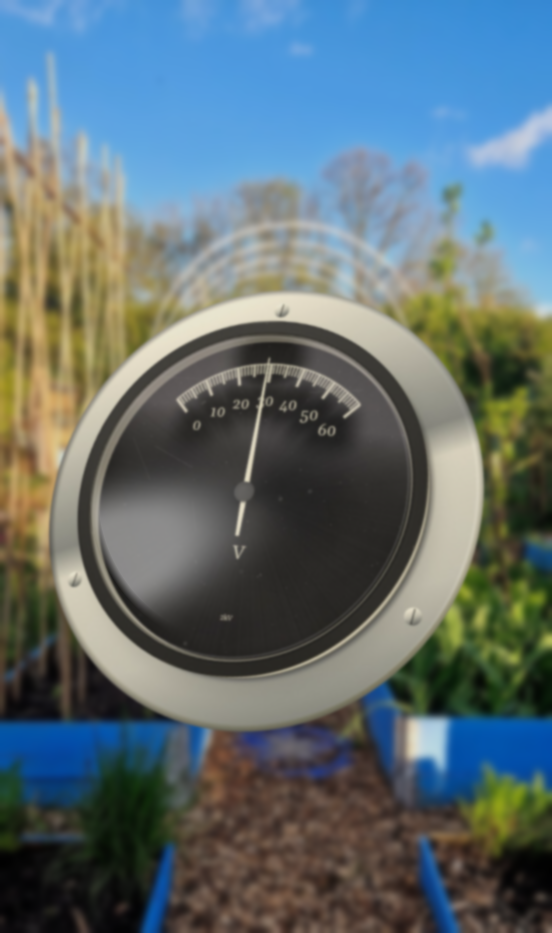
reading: {"value": 30, "unit": "V"}
